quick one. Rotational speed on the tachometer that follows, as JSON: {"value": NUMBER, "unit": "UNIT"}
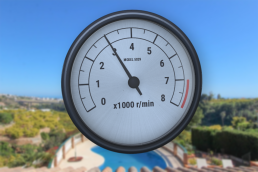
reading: {"value": 3000, "unit": "rpm"}
